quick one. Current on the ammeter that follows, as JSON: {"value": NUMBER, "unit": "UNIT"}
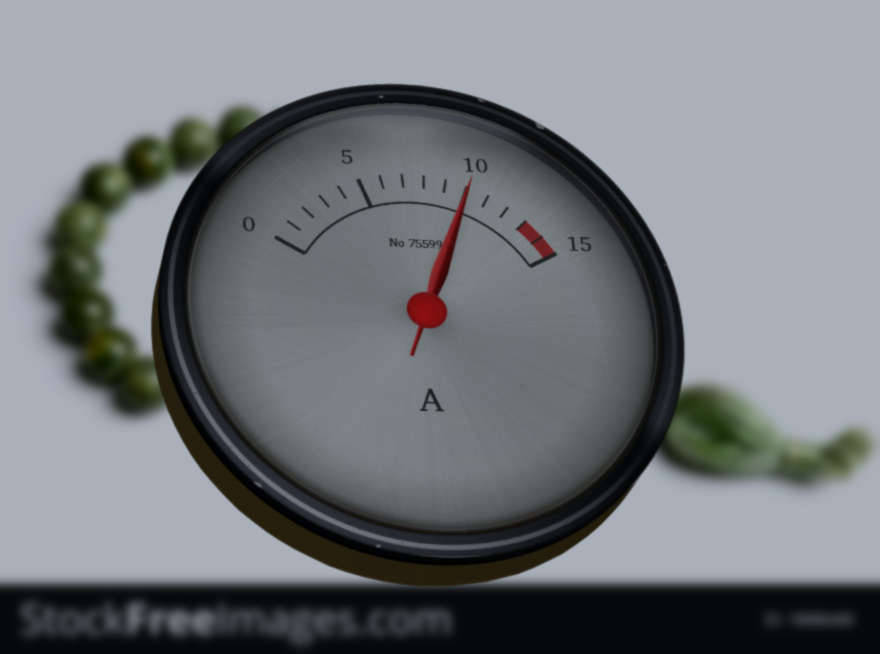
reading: {"value": 10, "unit": "A"}
